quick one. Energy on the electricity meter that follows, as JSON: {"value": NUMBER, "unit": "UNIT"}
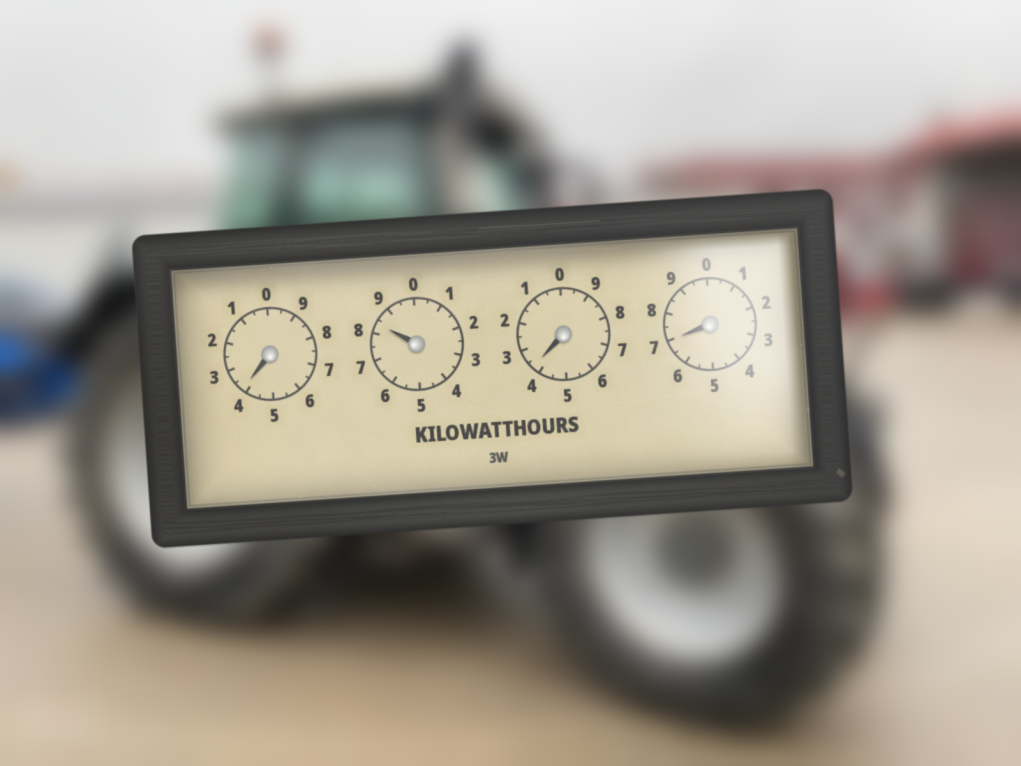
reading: {"value": 3837, "unit": "kWh"}
